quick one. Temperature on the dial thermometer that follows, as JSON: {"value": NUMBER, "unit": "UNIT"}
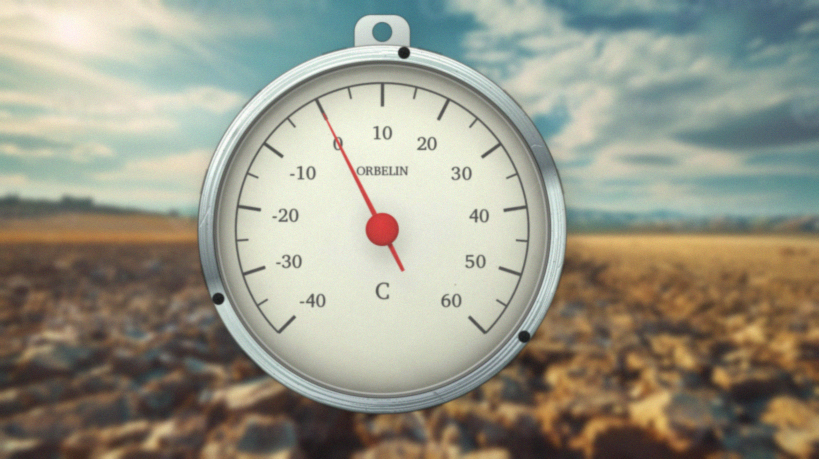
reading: {"value": 0, "unit": "°C"}
